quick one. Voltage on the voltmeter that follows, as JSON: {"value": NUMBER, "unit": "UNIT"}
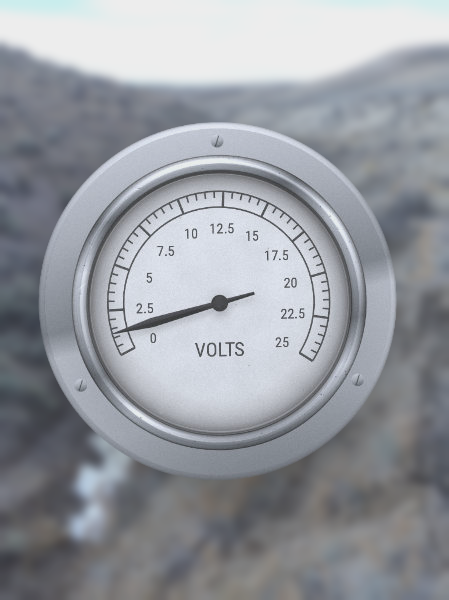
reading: {"value": 1.25, "unit": "V"}
